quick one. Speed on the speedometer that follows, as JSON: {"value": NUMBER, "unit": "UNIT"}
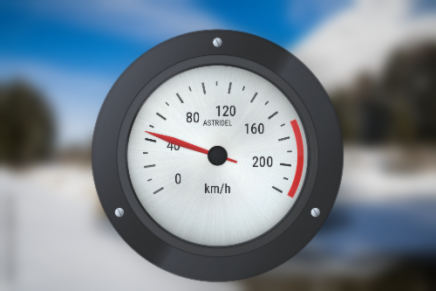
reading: {"value": 45, "unit": "km/h"}
